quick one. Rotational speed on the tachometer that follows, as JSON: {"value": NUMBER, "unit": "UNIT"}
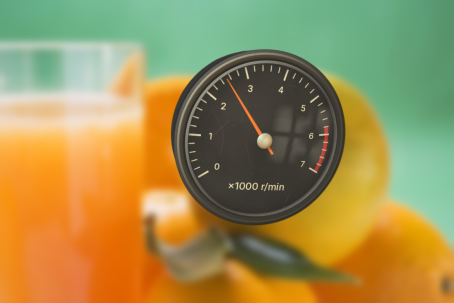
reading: {"value": 2500, "unit": "rpm"}
